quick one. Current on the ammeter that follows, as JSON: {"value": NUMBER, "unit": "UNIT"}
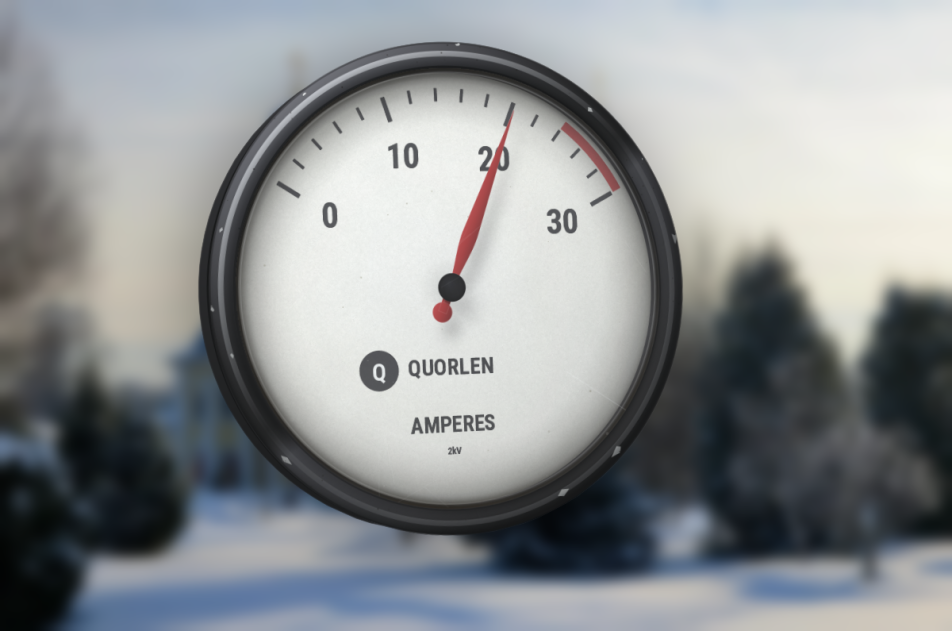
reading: {"value": 20, "unit": "A"}
